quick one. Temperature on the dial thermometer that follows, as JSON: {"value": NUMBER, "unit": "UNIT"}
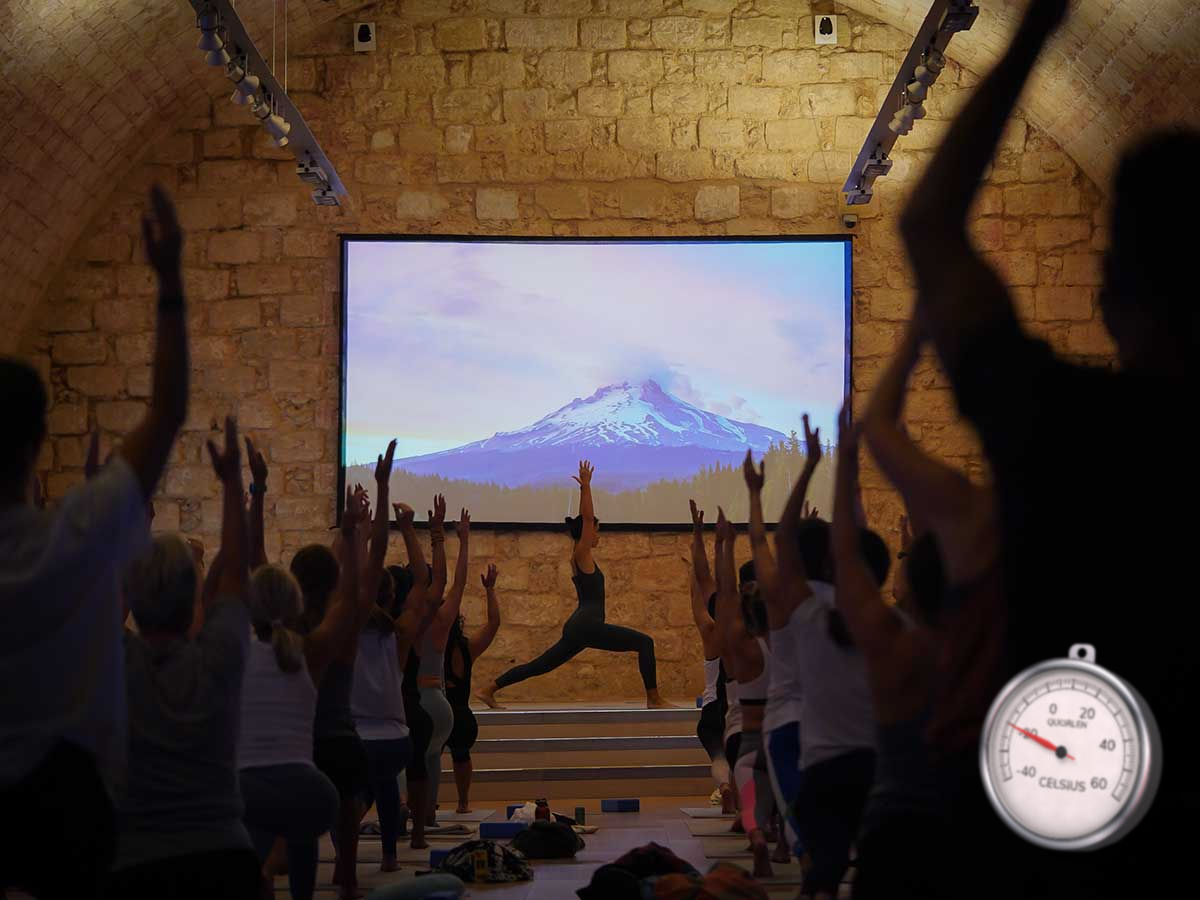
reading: {"value": -20, "unit": "°C"}
